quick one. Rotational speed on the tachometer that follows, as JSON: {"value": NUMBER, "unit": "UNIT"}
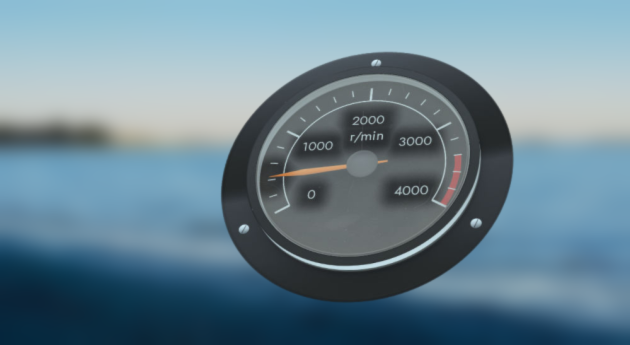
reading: {"value": 400, "unit": "rpm"}
